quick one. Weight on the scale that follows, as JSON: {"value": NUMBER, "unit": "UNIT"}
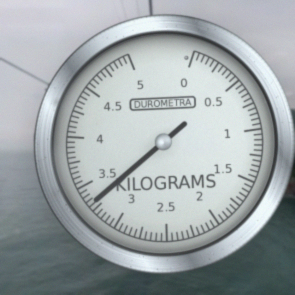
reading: {"value": 3.3, "unit": "kg"}
